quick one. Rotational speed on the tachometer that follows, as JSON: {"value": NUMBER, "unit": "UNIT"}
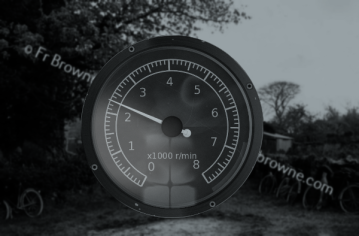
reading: {"value": 2300, "unit": "rpm"}
